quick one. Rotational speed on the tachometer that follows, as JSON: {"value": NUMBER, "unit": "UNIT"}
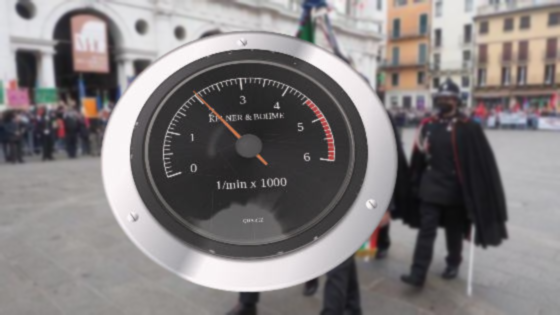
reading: {"value": 2000, "unit": "rpm"}
